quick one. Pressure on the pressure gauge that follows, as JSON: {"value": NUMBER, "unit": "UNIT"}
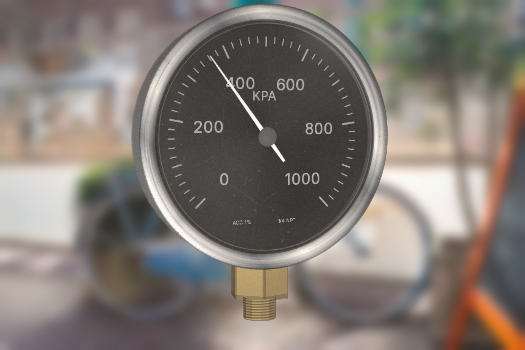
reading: {"value": 360, "unit": "kPa"}
